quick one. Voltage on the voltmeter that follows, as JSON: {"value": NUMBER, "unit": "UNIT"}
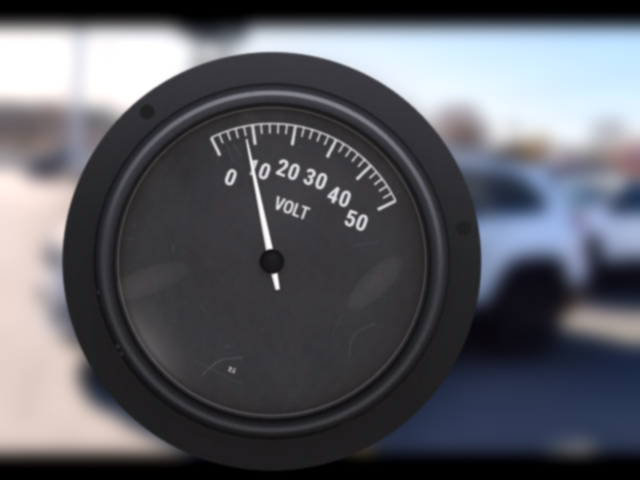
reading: {"value": 8, "unit": "V"}
